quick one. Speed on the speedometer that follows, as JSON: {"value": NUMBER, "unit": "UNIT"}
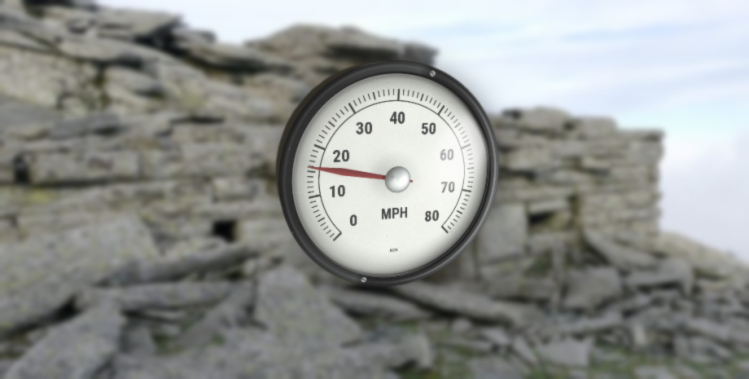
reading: {"value": 16, "unit": "mph"}
